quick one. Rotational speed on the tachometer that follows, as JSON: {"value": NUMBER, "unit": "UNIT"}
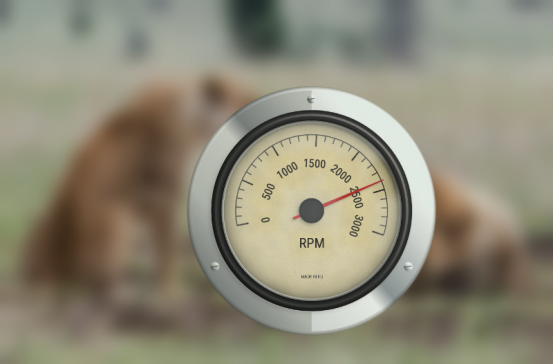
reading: {"value": 2400, "unit": "rpm"}
